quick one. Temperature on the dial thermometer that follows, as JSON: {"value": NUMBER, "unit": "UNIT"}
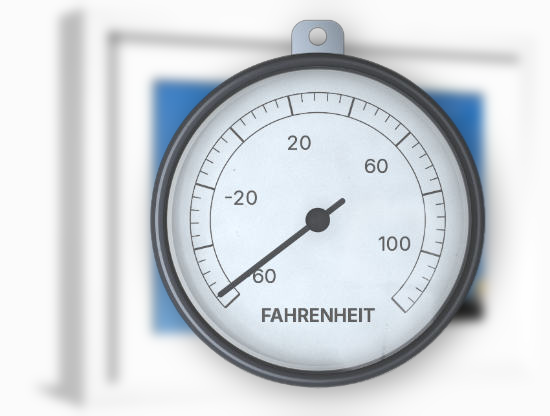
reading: {"value": -56, "unit": "°F"}
